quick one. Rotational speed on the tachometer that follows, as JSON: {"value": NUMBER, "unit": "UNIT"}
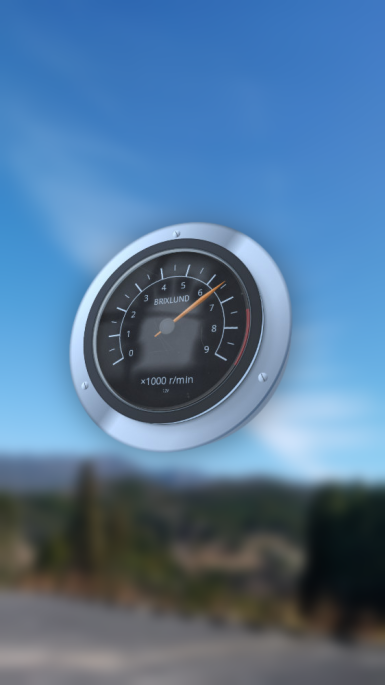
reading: {"value": 6500, "unit": "rpm"}
